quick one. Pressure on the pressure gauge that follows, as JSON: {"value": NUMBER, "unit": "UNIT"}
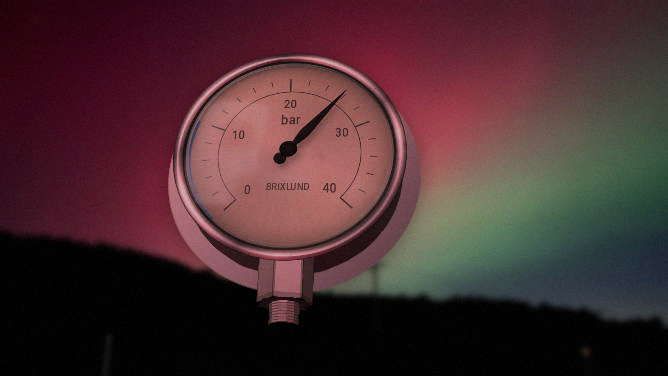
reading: {"value": 26, "unit": "bar"}
